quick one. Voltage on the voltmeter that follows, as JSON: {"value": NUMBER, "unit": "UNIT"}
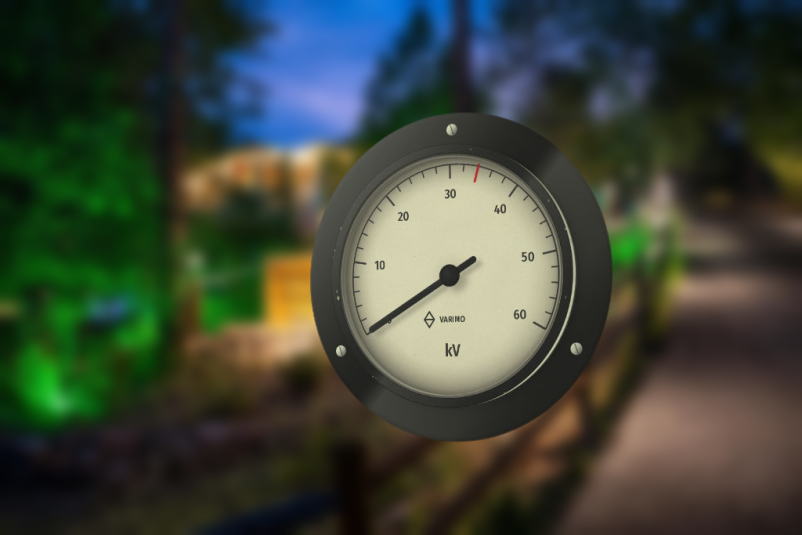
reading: {"value": 0, "unit": "kV"}
